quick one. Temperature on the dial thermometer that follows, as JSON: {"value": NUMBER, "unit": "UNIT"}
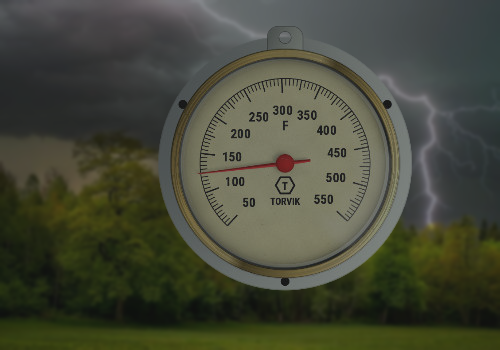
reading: {"value": 125, "unit": "°F"}
